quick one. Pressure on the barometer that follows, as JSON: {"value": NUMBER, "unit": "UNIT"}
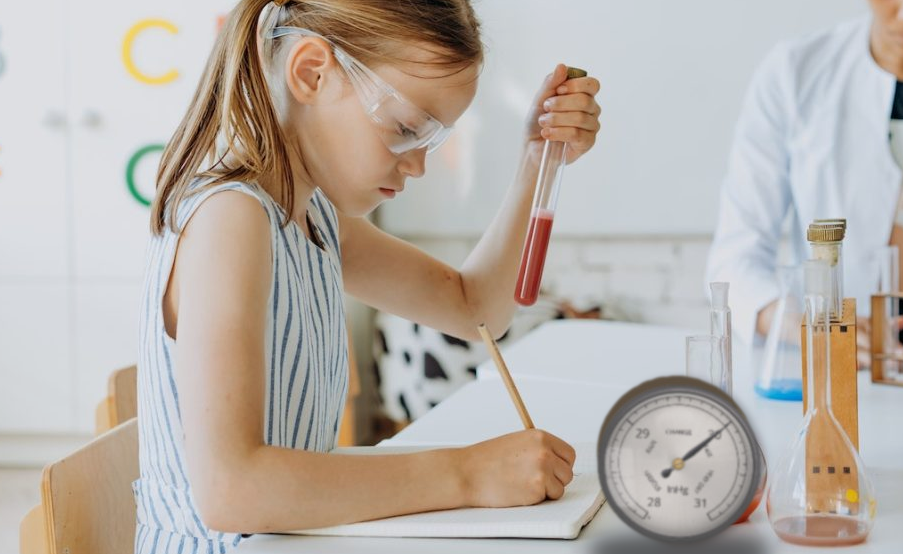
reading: {"value": 30, "unit": "inHg"}
